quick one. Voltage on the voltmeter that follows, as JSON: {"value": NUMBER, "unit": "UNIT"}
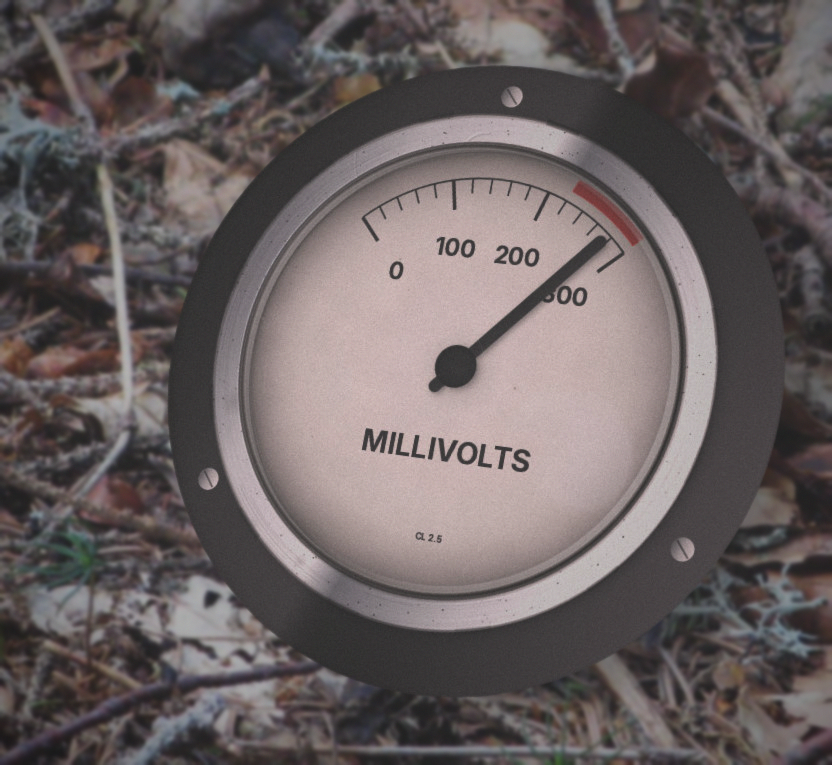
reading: {"value": 280, "unit": "mV"}
